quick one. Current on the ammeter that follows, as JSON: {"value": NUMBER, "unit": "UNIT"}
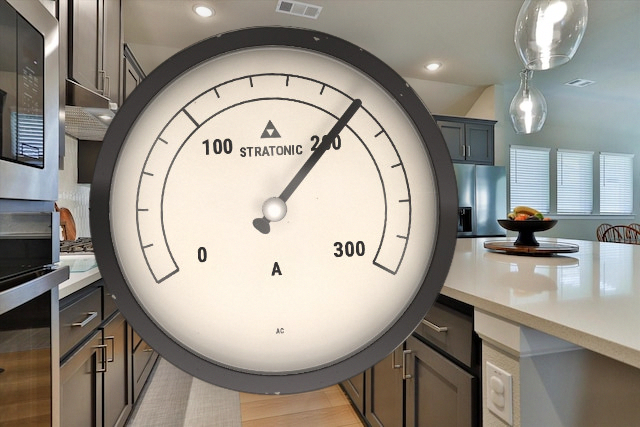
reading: {"value": 200, "unit": "A"}
